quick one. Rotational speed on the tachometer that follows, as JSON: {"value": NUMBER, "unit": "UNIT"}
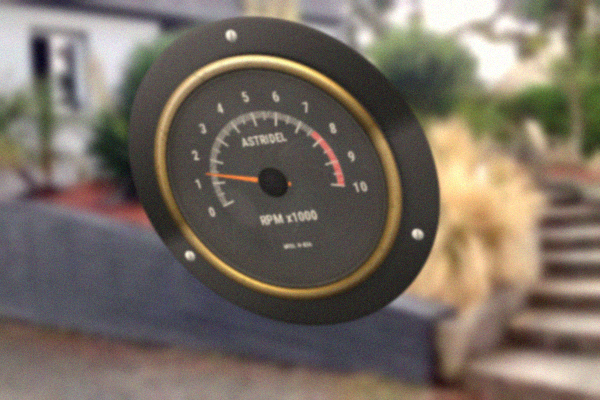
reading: {"value": 1500, "unit": "rpm"}
